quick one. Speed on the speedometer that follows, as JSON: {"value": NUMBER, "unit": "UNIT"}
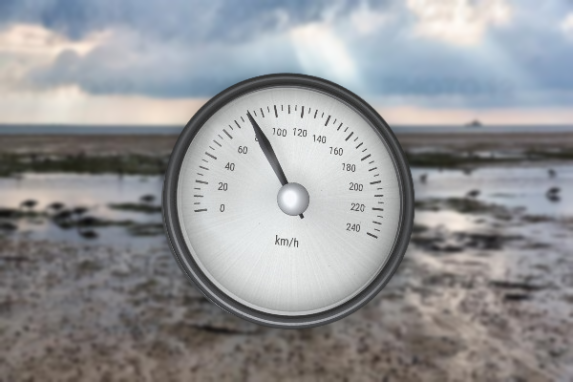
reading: {"value": 80, "unit": "km/h"}
